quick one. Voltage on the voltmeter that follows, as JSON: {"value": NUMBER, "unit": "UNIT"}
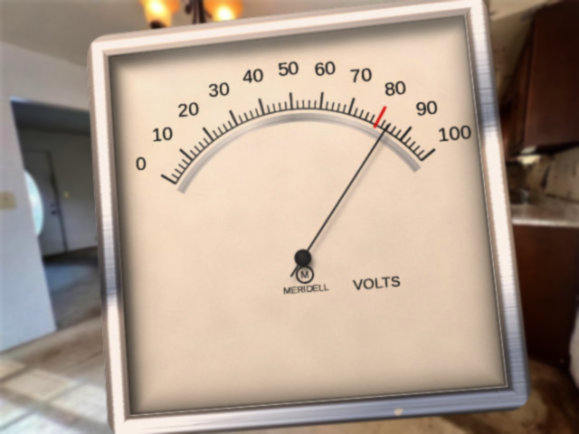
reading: {"value": 84, "unit": "V"}
